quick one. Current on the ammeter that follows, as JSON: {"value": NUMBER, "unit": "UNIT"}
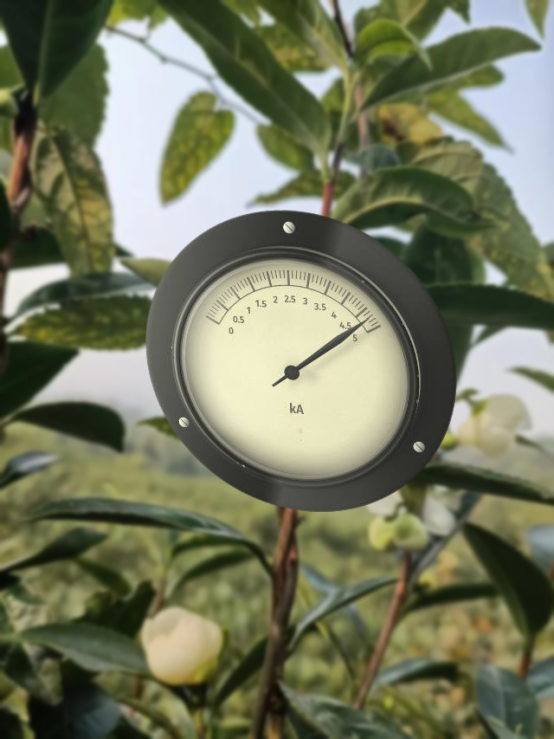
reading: {"value": 4.7, "unit": "kA"}
